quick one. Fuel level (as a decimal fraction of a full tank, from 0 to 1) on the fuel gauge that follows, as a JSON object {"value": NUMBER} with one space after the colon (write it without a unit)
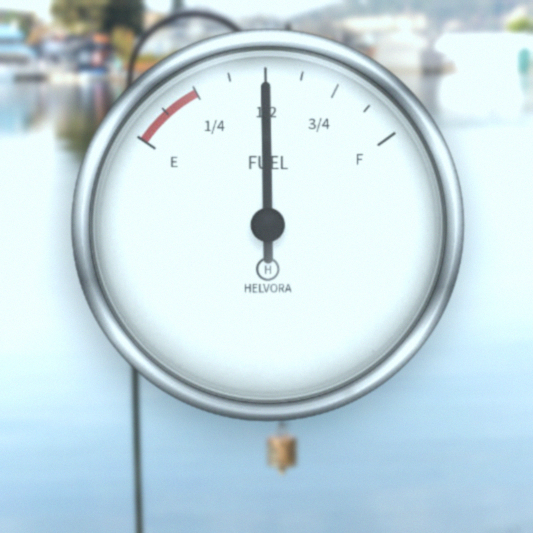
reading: {"value": 0.5}
